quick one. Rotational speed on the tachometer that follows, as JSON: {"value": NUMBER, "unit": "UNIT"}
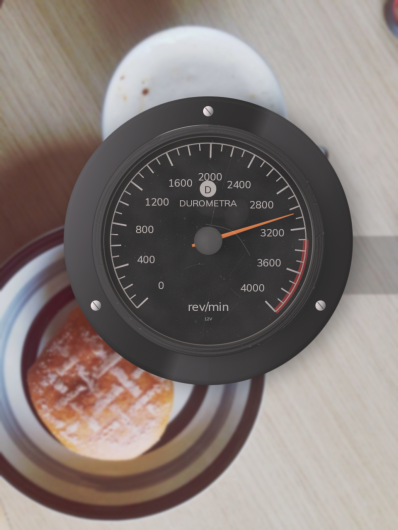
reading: {"value": 3050, "unit": "rpm"}
